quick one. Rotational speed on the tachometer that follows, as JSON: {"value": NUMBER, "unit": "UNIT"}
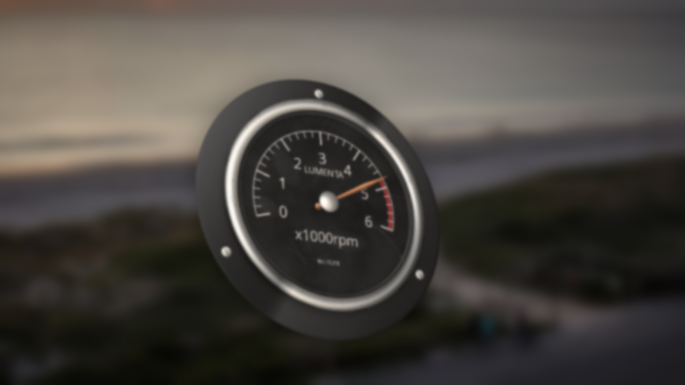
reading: {"value": 4800, "unit": "rpm"}
